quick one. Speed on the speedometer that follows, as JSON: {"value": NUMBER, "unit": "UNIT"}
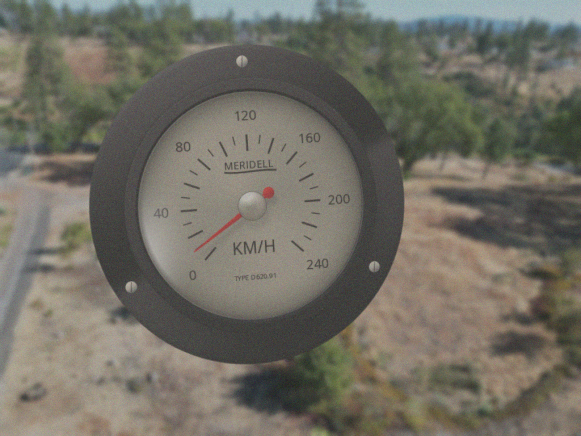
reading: {"value": 10, "unit": "km/h"}
